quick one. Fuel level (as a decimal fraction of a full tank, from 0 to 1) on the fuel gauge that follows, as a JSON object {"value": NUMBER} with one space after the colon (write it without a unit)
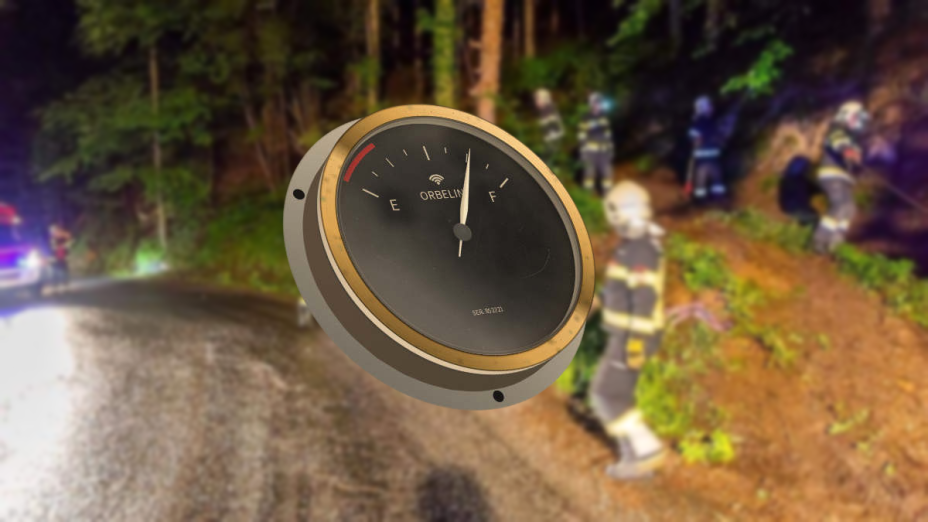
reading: {"value": 0.75}
